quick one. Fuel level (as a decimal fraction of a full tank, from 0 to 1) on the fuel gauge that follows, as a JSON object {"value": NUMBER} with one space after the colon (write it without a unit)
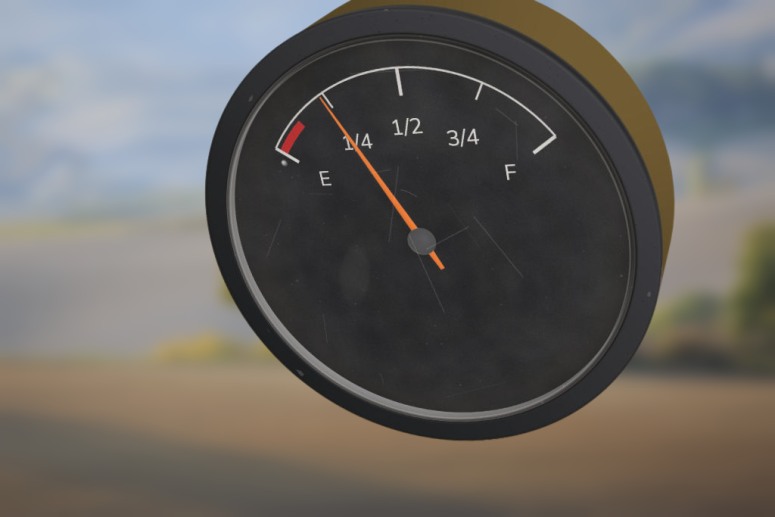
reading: {"value": 0.25}
